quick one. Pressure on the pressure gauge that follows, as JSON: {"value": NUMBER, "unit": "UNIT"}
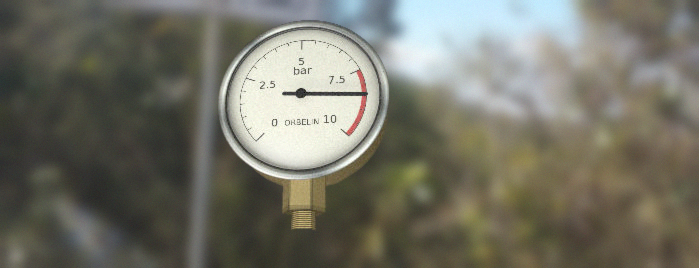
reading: {"value": 8.5, "unit": "bar"}
